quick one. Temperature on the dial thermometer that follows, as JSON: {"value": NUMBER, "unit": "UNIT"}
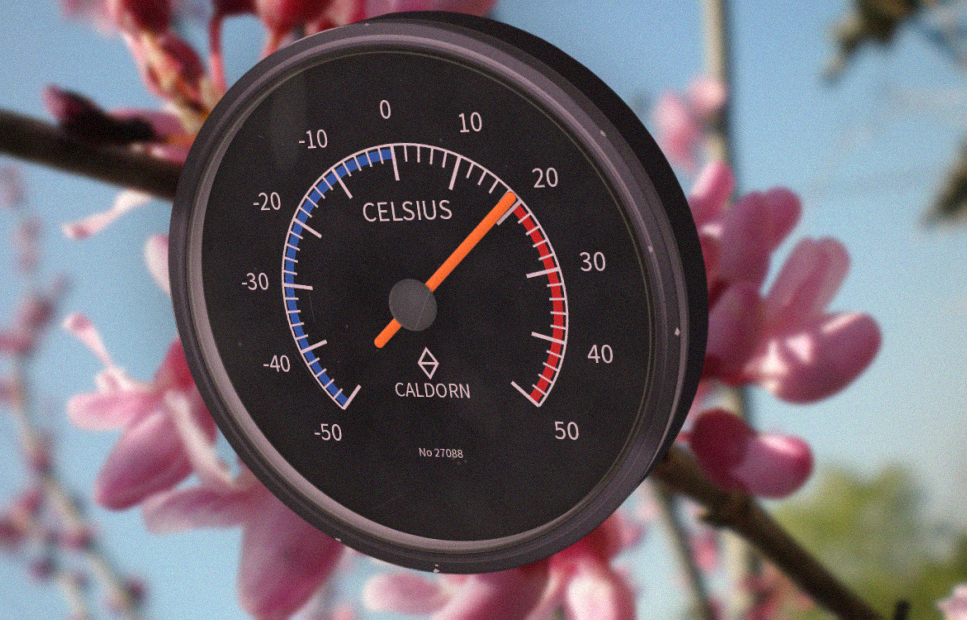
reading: {"value": 19, "unit": "°C"}
